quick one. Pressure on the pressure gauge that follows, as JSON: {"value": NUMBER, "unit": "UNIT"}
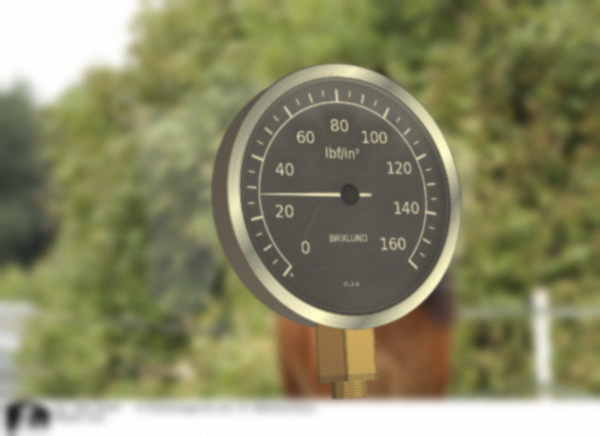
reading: {"value": 27.5, "unit": "psi"}
